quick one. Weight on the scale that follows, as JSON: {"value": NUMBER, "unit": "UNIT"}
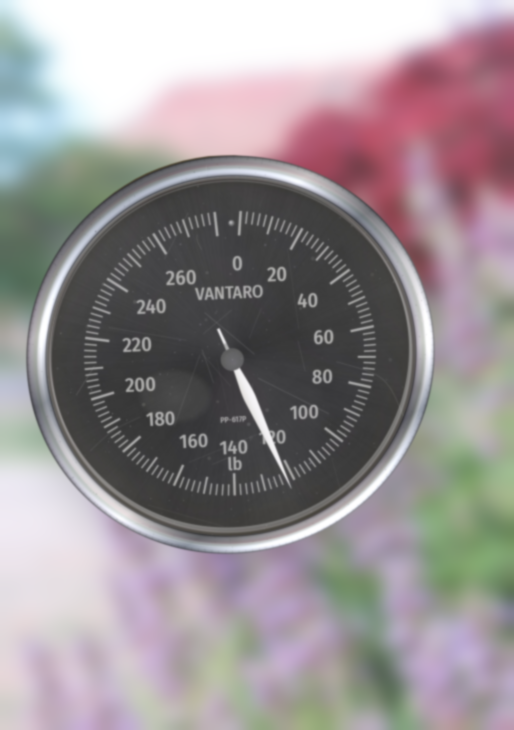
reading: {"value": 122, "unit": "lb"}
